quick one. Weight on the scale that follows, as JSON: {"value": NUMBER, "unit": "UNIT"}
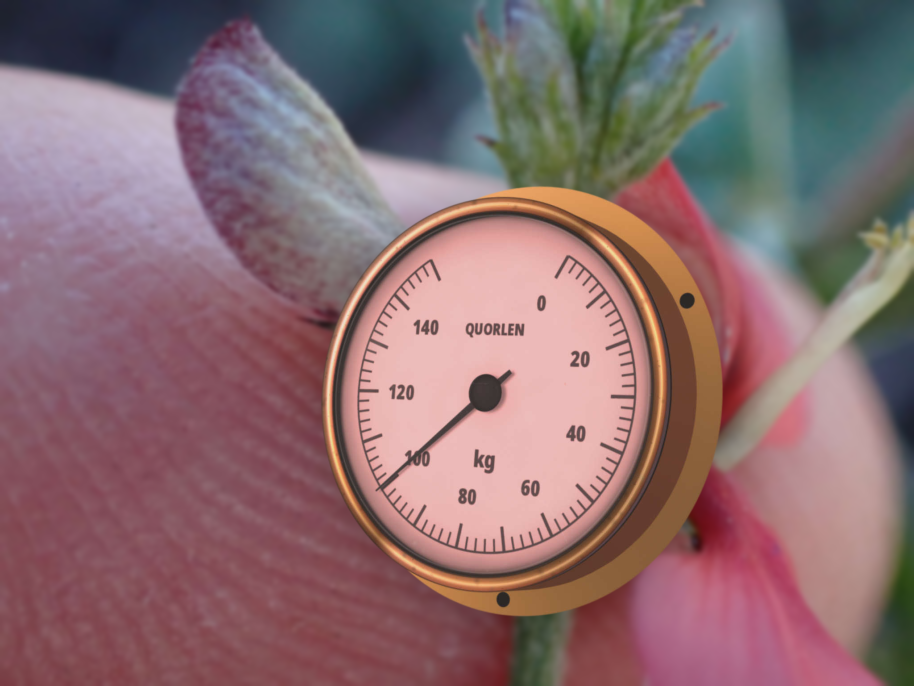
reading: {"value": 100, "unit": "kg"}
